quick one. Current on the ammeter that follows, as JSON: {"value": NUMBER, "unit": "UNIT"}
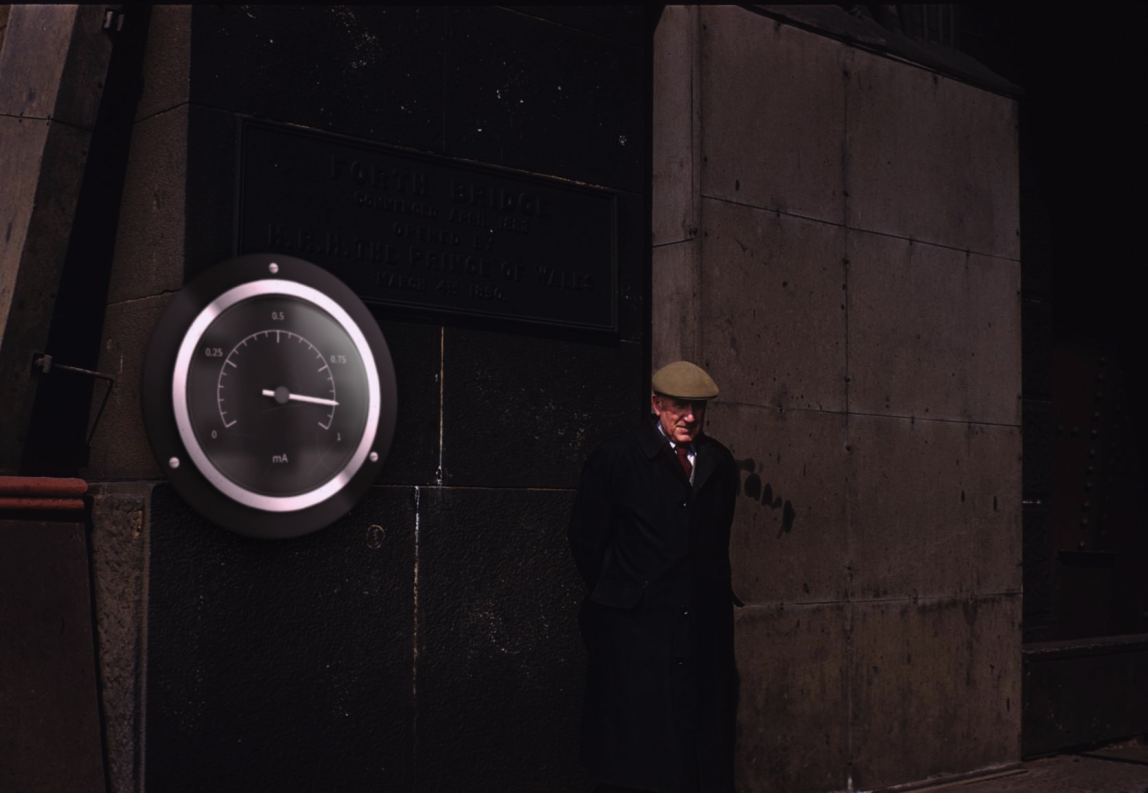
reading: {"value": 0.9, "unit": "mA"}
